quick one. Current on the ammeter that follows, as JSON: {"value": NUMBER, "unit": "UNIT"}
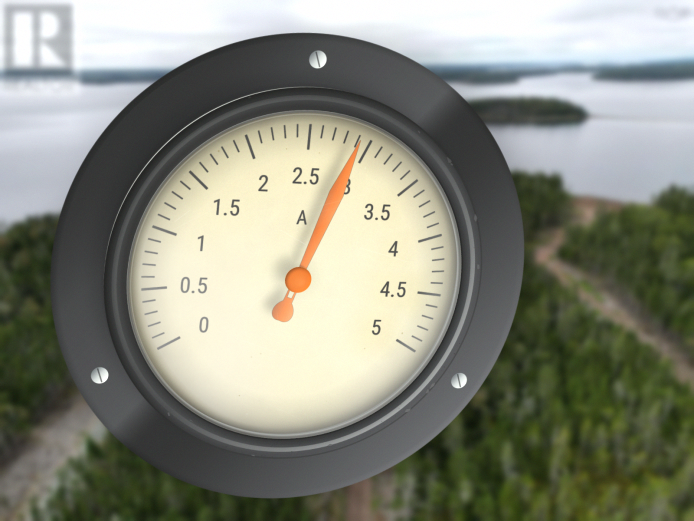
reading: {"value": 2.9, "unit": "A"}
